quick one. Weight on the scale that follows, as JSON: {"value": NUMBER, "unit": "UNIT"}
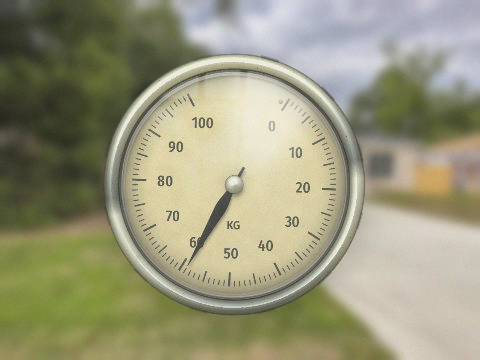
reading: {"value": 59, "unit": "kg"}
